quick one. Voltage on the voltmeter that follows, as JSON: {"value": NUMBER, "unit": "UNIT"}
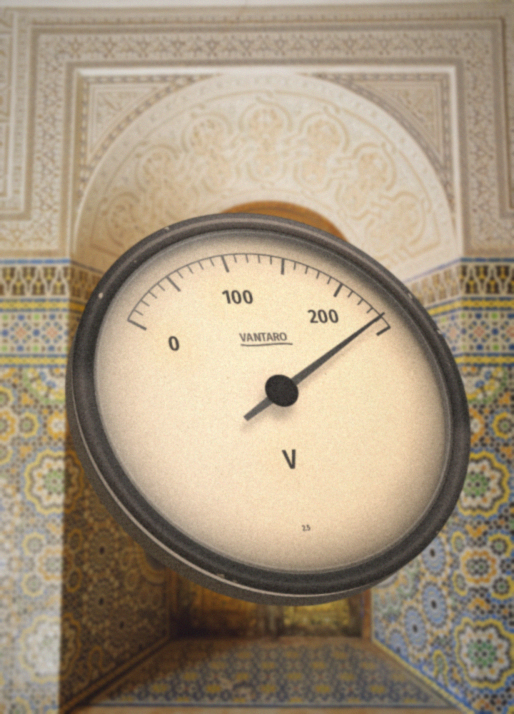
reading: {"value": 240, "unit": "V"}
